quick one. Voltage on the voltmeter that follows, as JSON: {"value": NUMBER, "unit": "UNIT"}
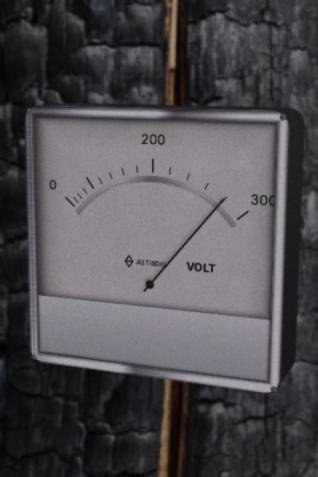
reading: {"value": 280, "unit": "V"}
